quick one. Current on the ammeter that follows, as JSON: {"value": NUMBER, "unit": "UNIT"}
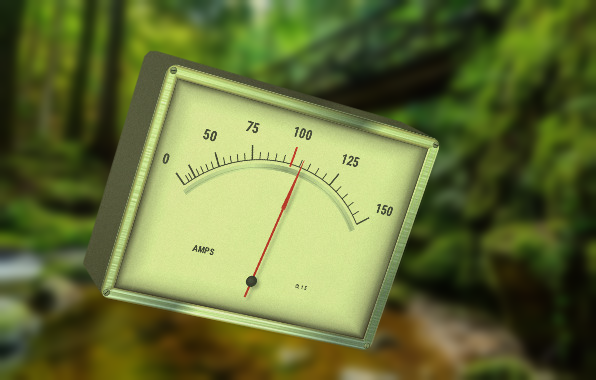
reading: {"value": 105, "unit": "A"}
